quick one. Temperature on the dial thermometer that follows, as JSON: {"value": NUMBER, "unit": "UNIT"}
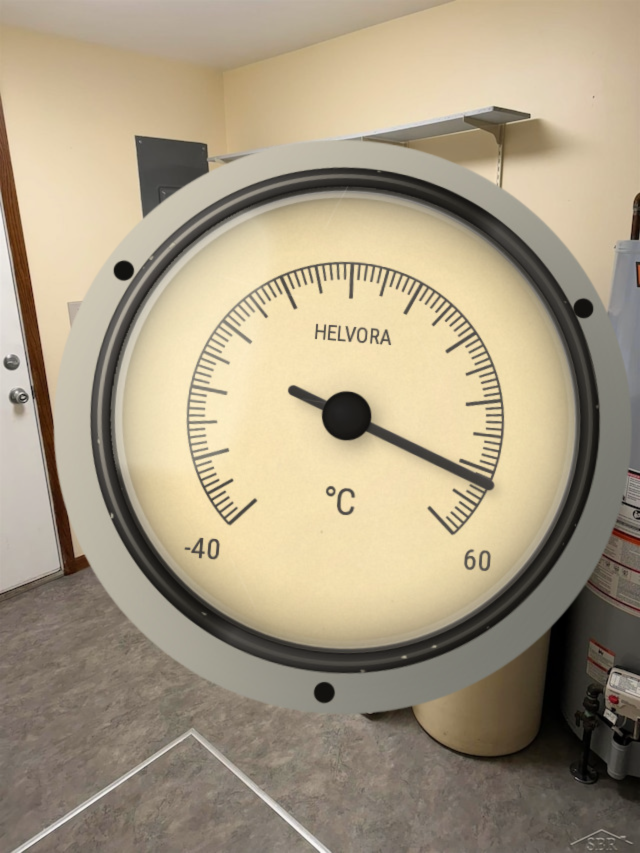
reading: {"value": 52, "unit": "°C"}
